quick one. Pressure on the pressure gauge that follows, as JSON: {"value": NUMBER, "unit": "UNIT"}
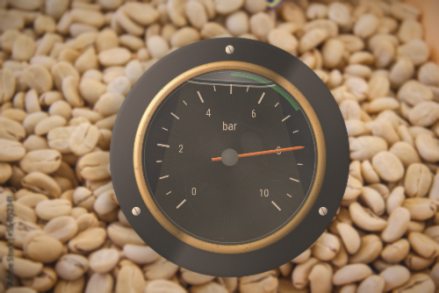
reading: {"value": 8, "unit": "bar"}
